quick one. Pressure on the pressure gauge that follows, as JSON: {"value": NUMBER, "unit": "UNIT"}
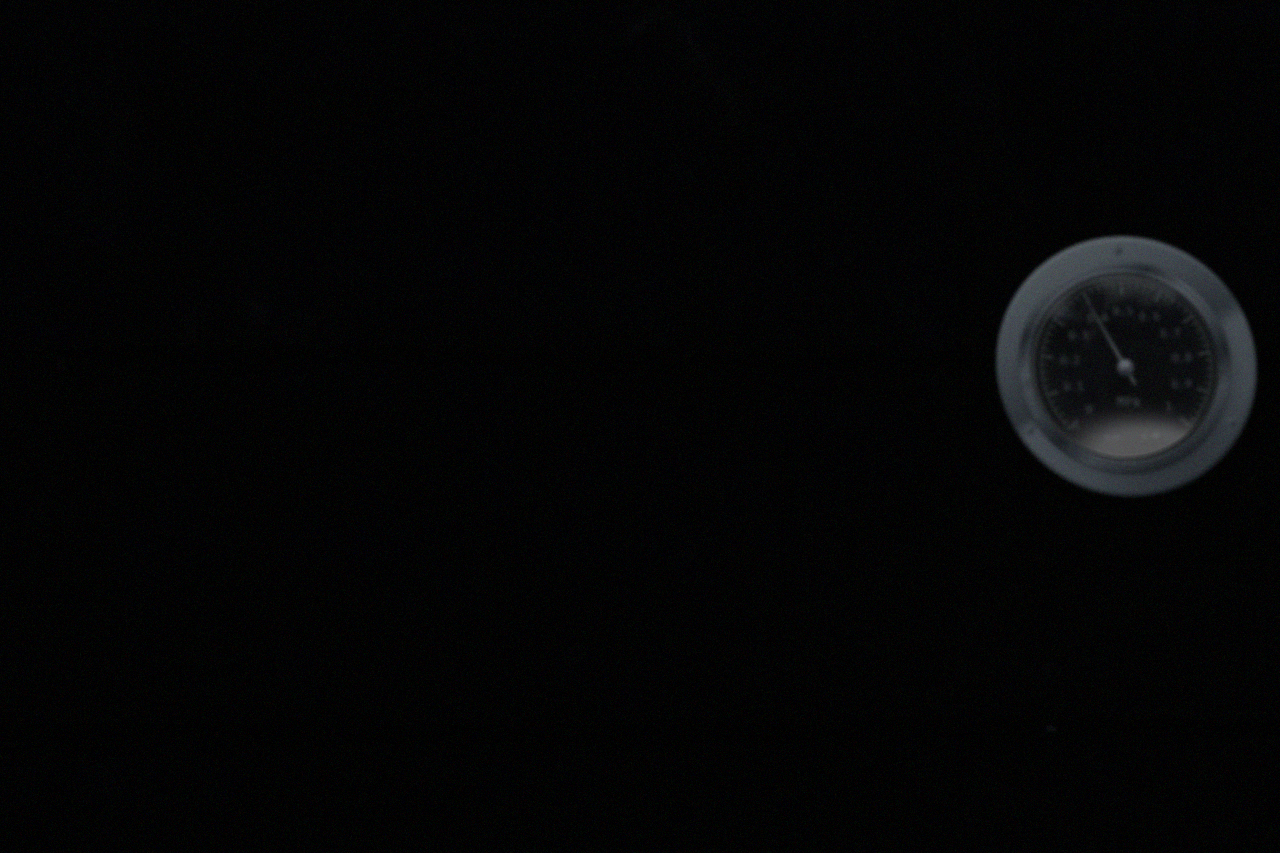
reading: {"value": 0.4, "unit": "MPa"}
